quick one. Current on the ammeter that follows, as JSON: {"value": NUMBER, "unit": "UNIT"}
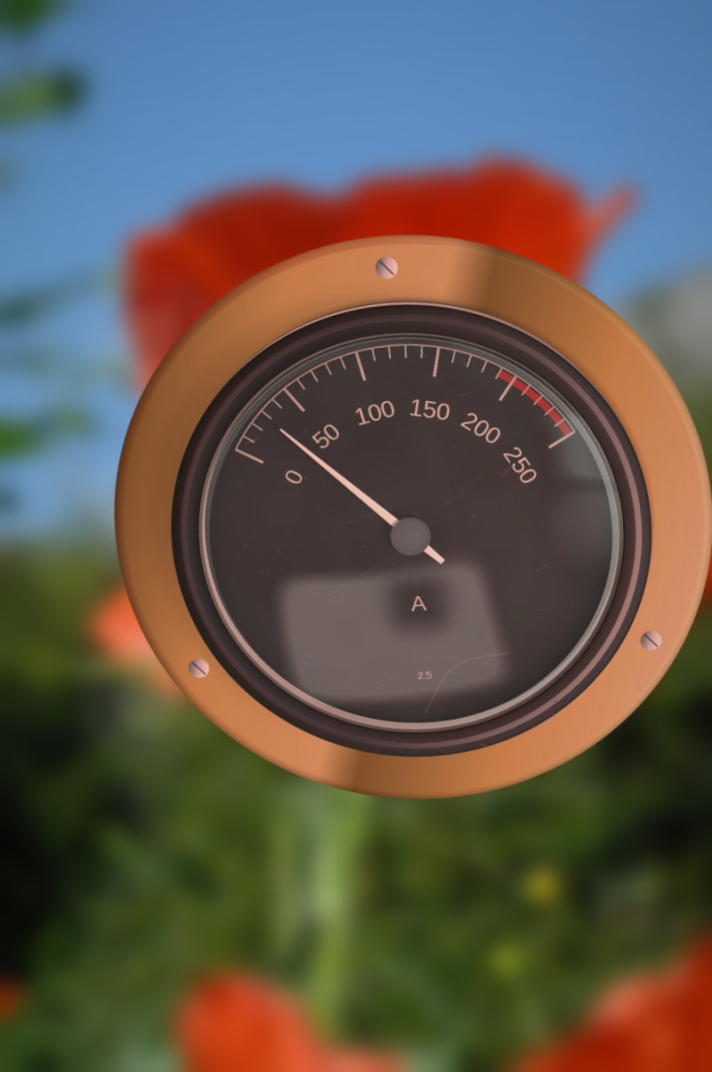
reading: {"value": 30, "unit": "A"}
